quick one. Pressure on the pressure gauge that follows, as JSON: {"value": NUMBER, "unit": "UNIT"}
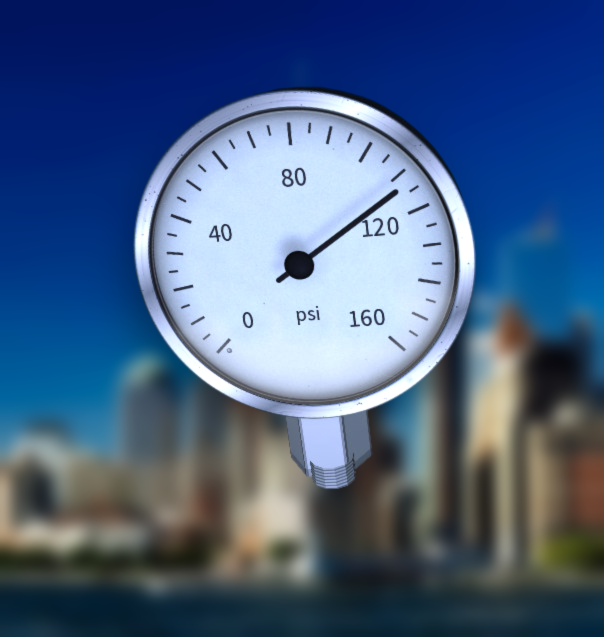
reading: {"value": 112.5, "unit": "psi"}
